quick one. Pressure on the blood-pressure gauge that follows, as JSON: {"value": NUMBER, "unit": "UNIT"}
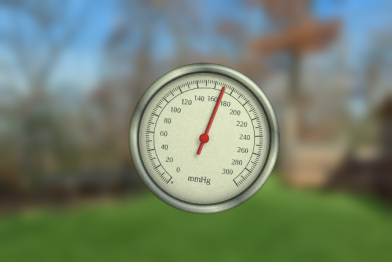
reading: {"value": 170, "unit": "mmHg"}
